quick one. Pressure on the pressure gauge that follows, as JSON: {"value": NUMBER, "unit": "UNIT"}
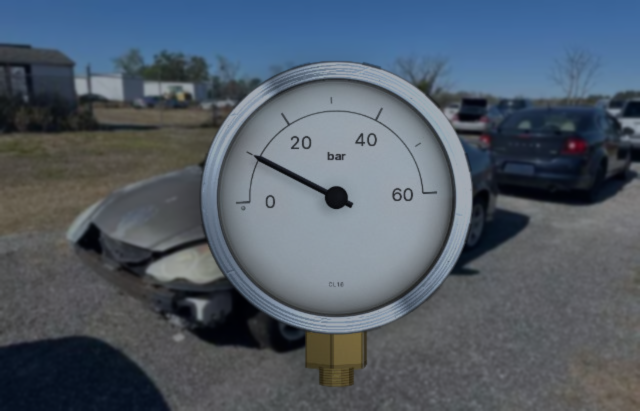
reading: {"value": 10, "unit": "bar"}
